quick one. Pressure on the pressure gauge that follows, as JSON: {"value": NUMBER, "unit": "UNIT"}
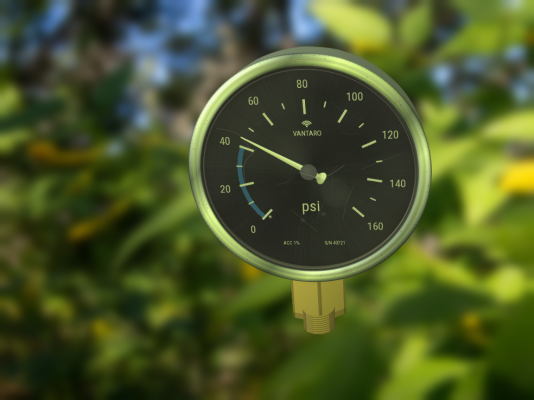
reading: {"value": 45, "unit": "psi"}
